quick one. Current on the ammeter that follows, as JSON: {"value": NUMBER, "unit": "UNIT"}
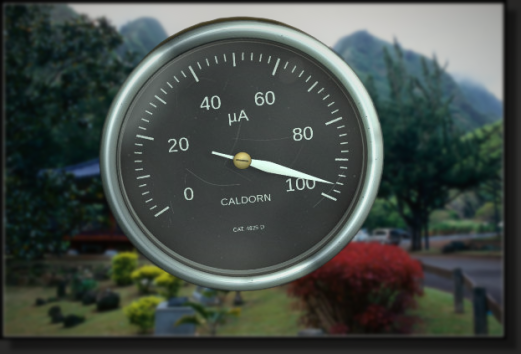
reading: {"value": 96, "unit": "µA"}
